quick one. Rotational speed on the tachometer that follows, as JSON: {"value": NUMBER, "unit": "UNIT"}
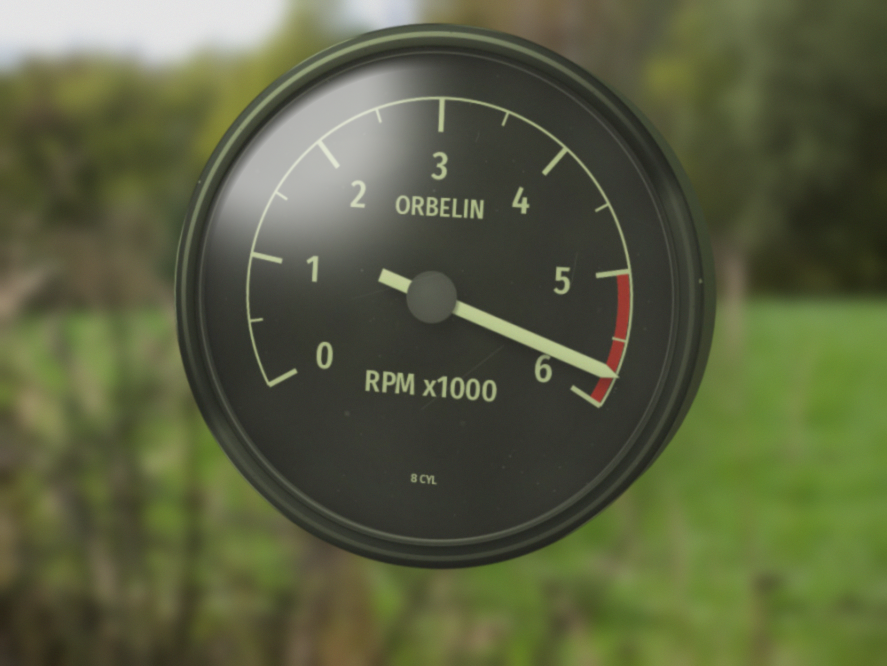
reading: {"value": 5750, "unit": "rpm"}
